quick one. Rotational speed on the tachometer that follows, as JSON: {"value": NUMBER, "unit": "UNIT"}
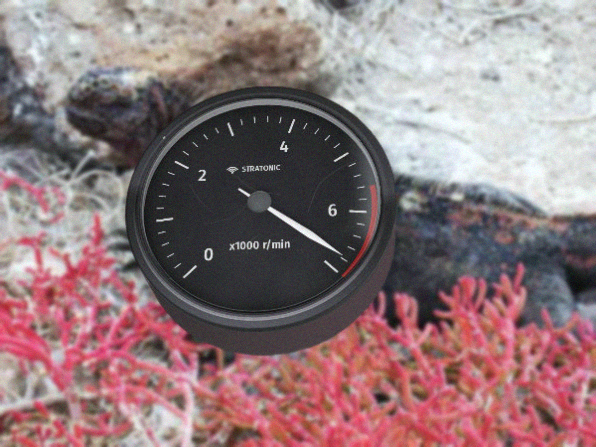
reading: {"value": 6800, "unit": "rpm"}
